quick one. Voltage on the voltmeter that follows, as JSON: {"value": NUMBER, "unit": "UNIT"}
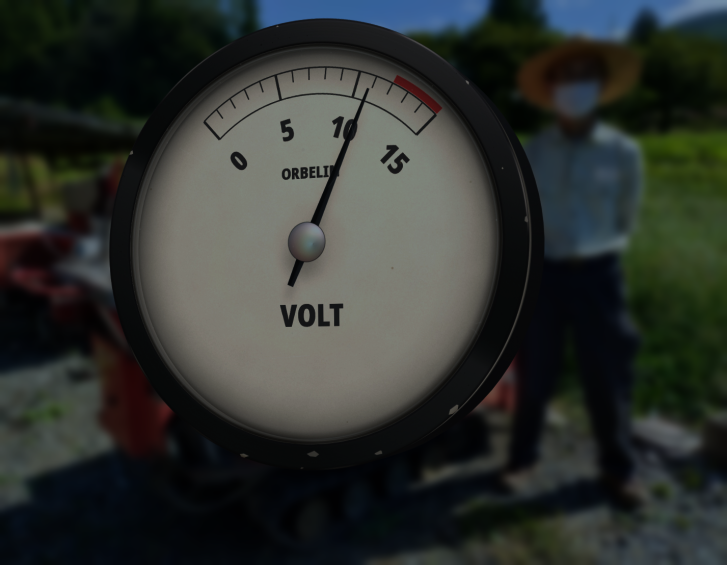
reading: {"value": 11, "unit": "V"}
